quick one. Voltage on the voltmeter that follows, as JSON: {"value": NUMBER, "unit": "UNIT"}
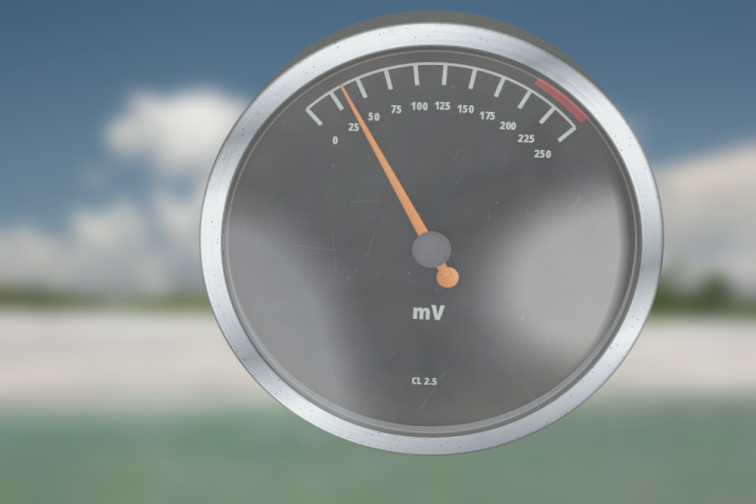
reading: {"value": 37.5, "unit": "mV"}
